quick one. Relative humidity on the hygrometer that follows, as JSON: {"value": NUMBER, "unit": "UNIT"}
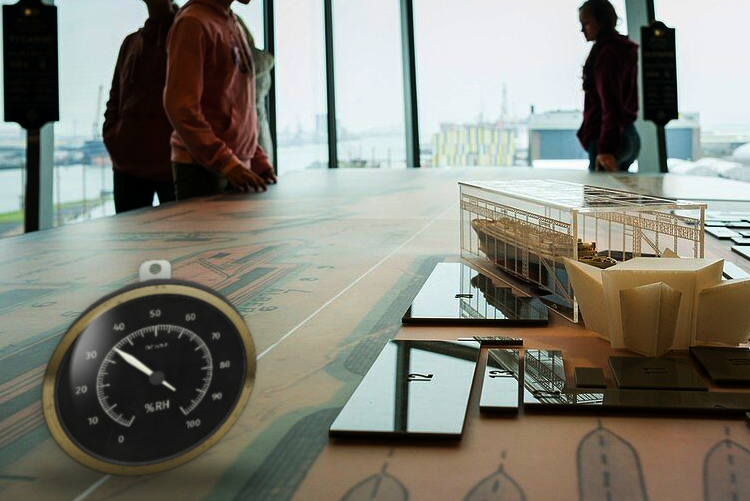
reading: {"value": 35, "unit": "%"}
